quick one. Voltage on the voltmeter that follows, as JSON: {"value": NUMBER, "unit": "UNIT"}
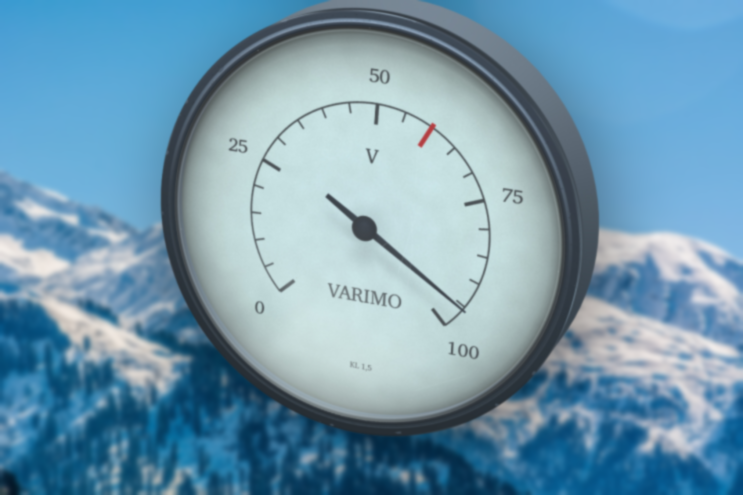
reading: {"value": 95, "unit": "V"}
